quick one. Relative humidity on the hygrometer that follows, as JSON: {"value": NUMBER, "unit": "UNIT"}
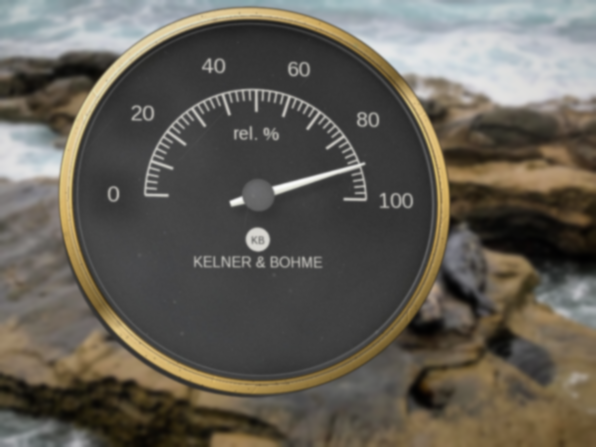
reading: {"value": 90, "unit": "%"}
